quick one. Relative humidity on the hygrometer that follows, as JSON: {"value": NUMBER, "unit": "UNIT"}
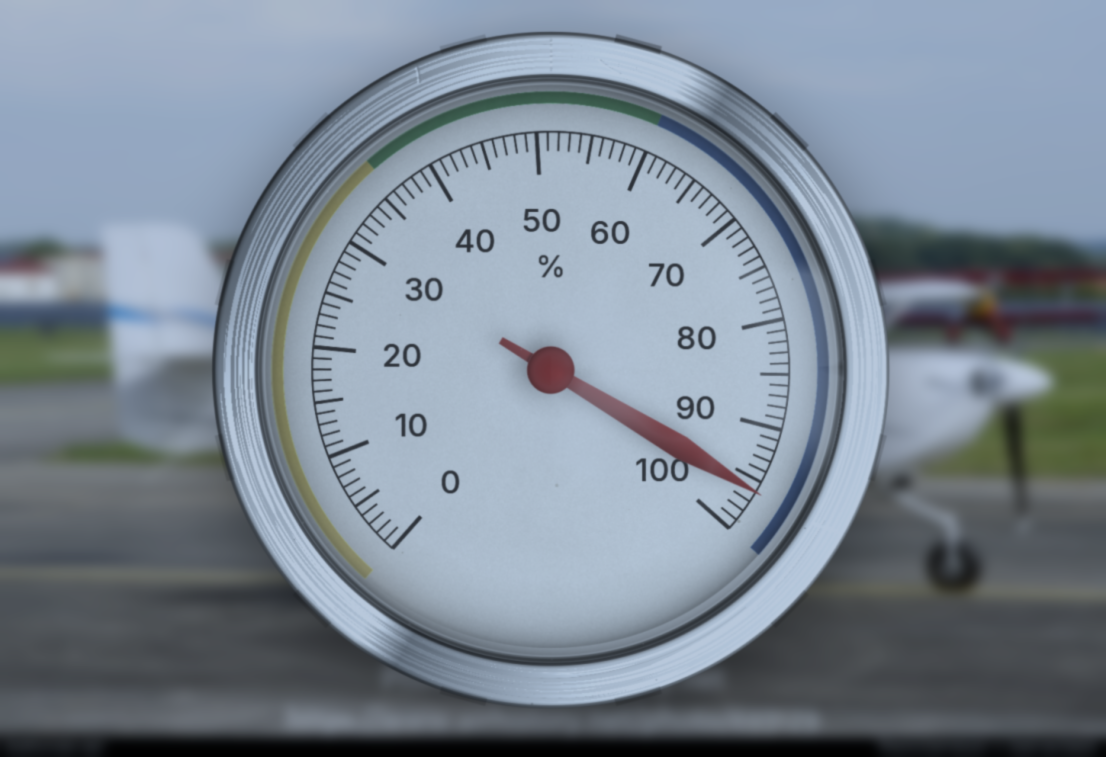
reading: {"value": 96, "unit": "%"}
